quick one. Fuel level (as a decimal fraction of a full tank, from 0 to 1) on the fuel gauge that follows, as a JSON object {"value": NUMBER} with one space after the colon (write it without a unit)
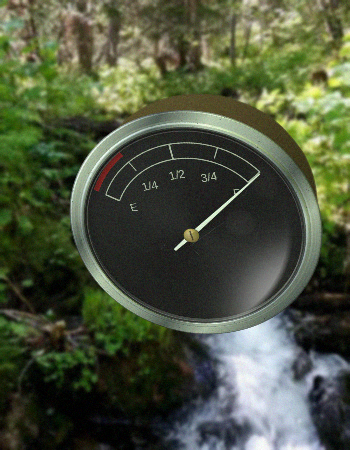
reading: {"value": 1}
